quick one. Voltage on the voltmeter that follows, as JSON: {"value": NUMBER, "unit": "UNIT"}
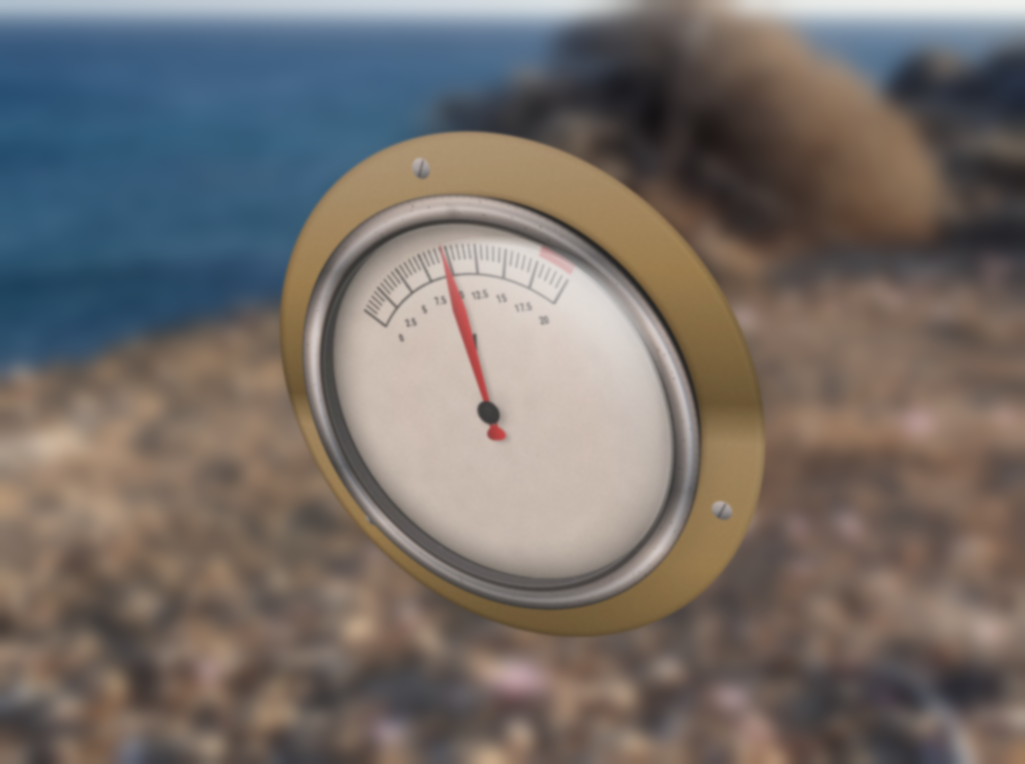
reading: {"value": 10, "unit": "V"}
